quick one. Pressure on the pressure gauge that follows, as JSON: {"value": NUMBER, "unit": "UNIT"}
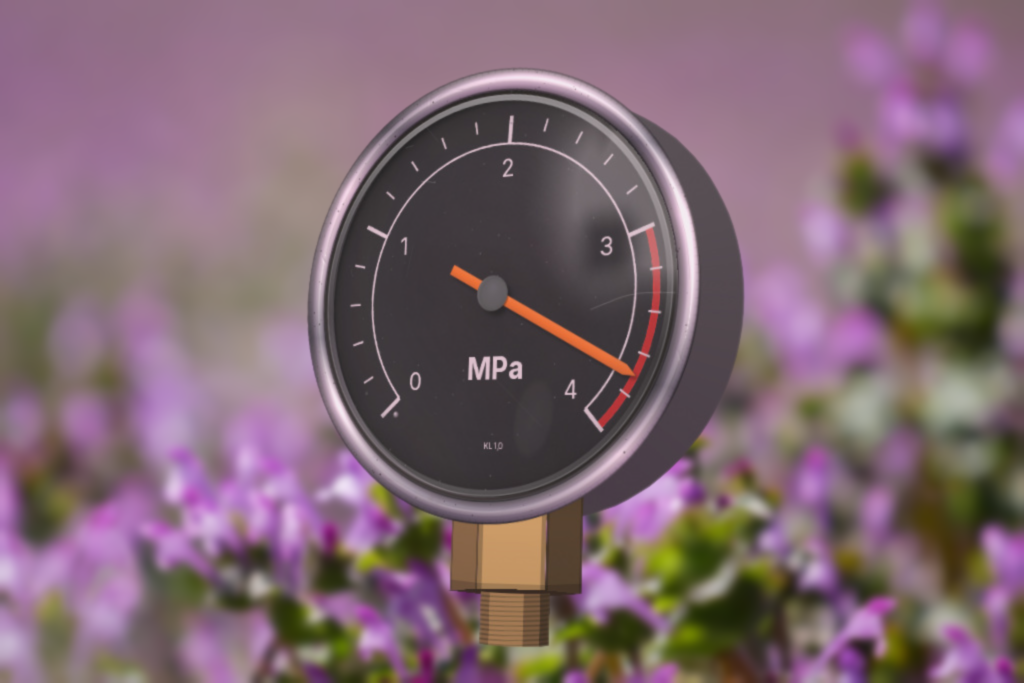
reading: {"value": 3.7, "unit": "MPa"}
